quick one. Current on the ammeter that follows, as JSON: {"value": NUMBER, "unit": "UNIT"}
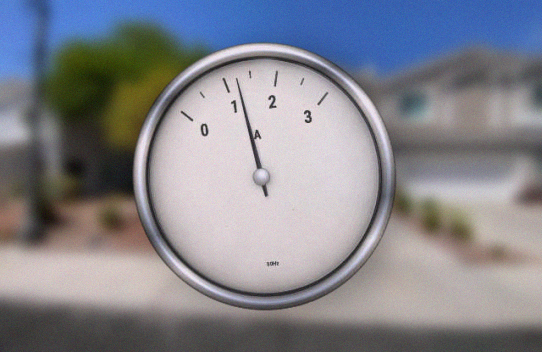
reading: {"value": 1.25, "unit": "A"}
